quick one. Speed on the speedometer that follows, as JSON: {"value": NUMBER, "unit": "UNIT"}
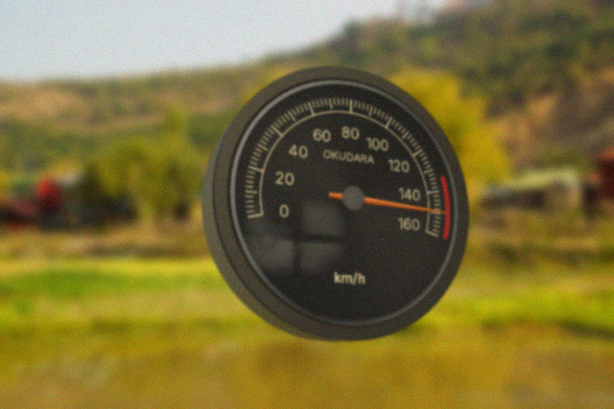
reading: {"value": 150, "unit": "km/h"}
